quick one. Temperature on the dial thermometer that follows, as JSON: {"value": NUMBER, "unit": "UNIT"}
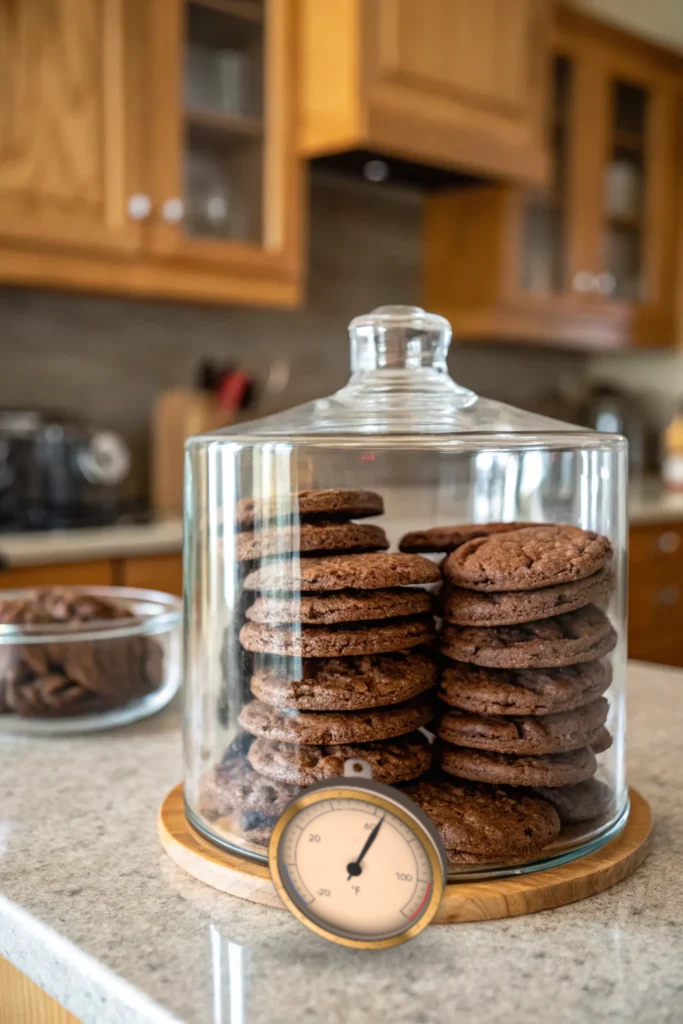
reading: {"value": 64, "unit": "°F"}
